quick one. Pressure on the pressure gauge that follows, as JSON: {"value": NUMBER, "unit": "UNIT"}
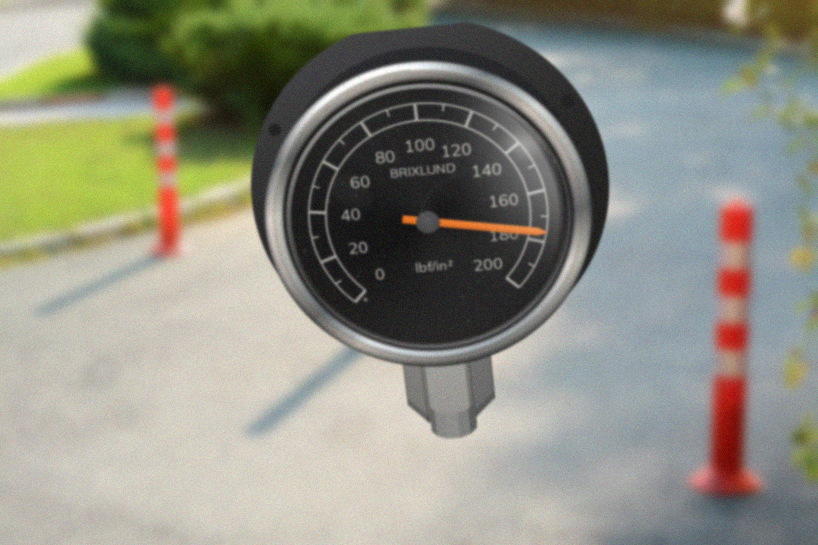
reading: {"value": 175, "unit": "psi"}
